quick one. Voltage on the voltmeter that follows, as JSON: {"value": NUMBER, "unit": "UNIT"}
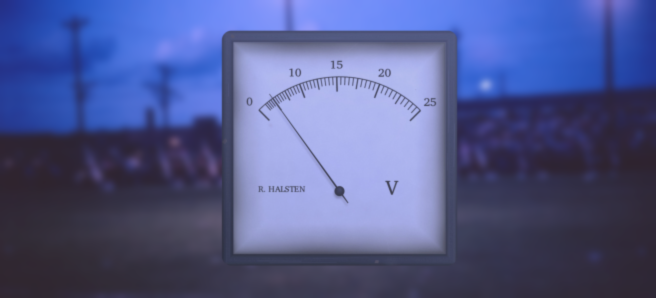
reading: {"value": 5, "unit": "V"}
